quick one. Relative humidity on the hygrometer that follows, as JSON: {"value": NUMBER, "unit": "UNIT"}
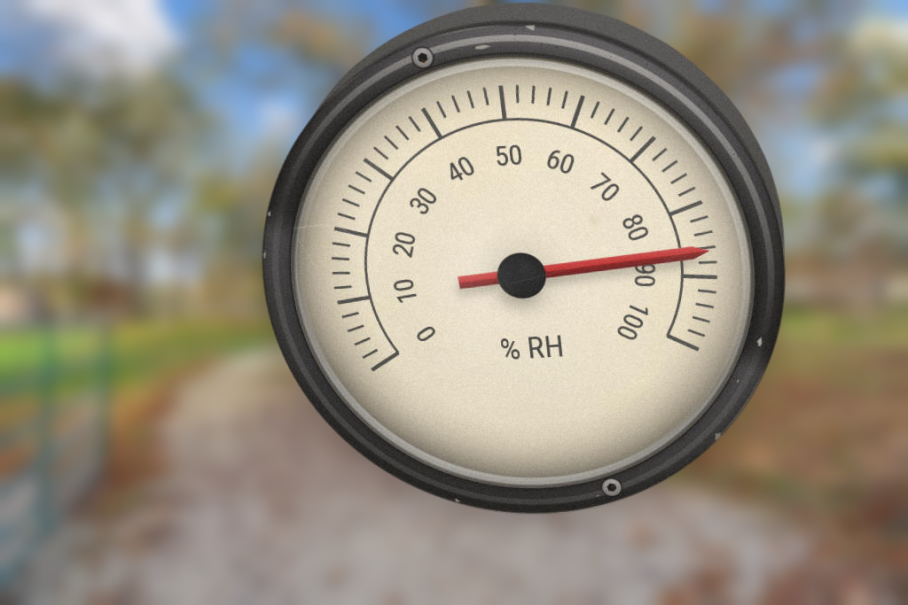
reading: {"value": 86, "unit": "%"}
